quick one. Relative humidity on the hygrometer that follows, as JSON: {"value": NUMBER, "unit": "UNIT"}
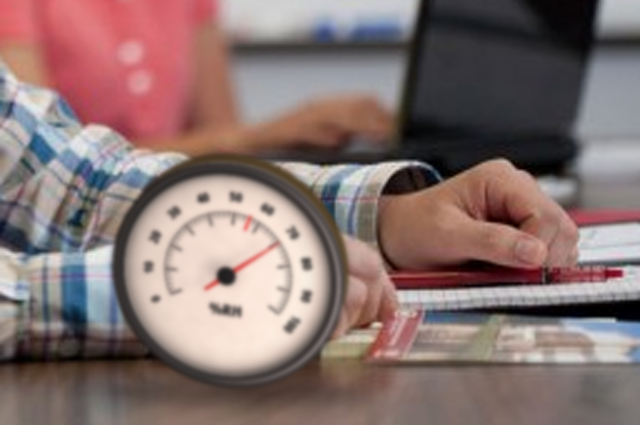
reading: {"value": 70, "unit": "%"}
